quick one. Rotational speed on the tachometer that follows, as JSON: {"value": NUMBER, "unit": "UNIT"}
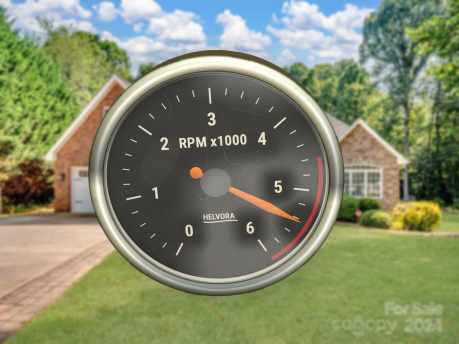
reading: {"value": 5400, "unit": "rpm"}
